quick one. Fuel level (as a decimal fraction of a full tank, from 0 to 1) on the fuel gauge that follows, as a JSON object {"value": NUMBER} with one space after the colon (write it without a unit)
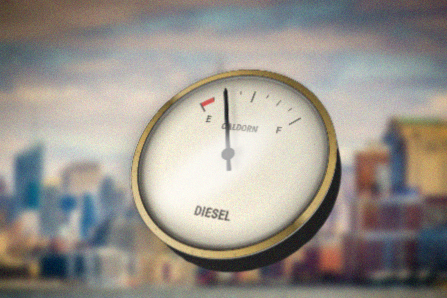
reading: {"value": 0.25}
